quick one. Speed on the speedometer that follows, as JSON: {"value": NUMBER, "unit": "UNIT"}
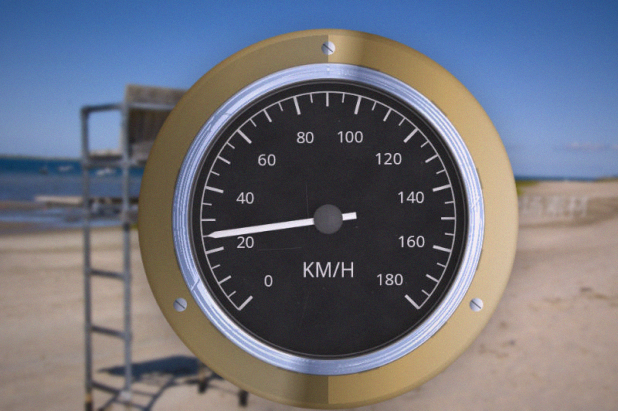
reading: {"value": 25, "unit": "km/h"}
